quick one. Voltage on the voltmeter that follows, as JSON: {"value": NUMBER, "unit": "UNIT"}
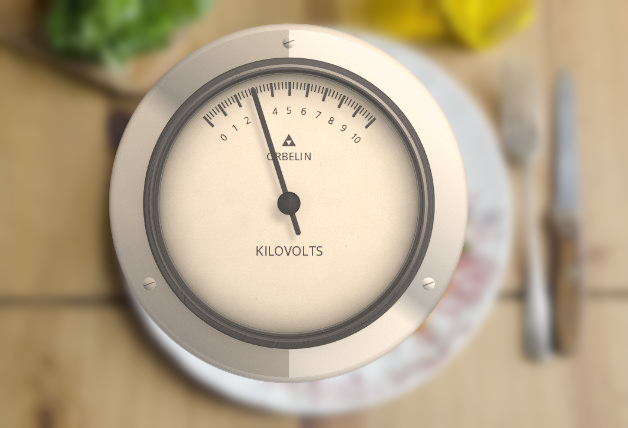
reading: {"value": 3, "unit": "kV"}
